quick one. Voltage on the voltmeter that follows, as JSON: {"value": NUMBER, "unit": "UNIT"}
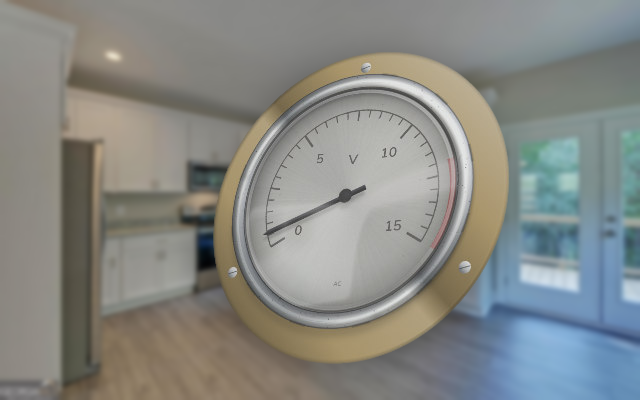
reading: {"value": 0.5, "unit": "V"}
